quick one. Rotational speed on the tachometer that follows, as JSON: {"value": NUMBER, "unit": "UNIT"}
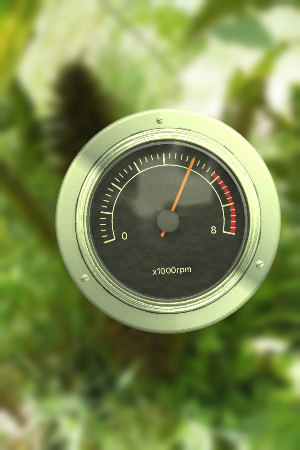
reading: {"value": 5000, "unit": "rpm"}
